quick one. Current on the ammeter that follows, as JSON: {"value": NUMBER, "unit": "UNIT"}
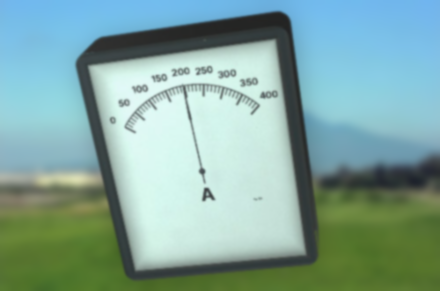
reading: {"value": 200, "unit": "A"}
